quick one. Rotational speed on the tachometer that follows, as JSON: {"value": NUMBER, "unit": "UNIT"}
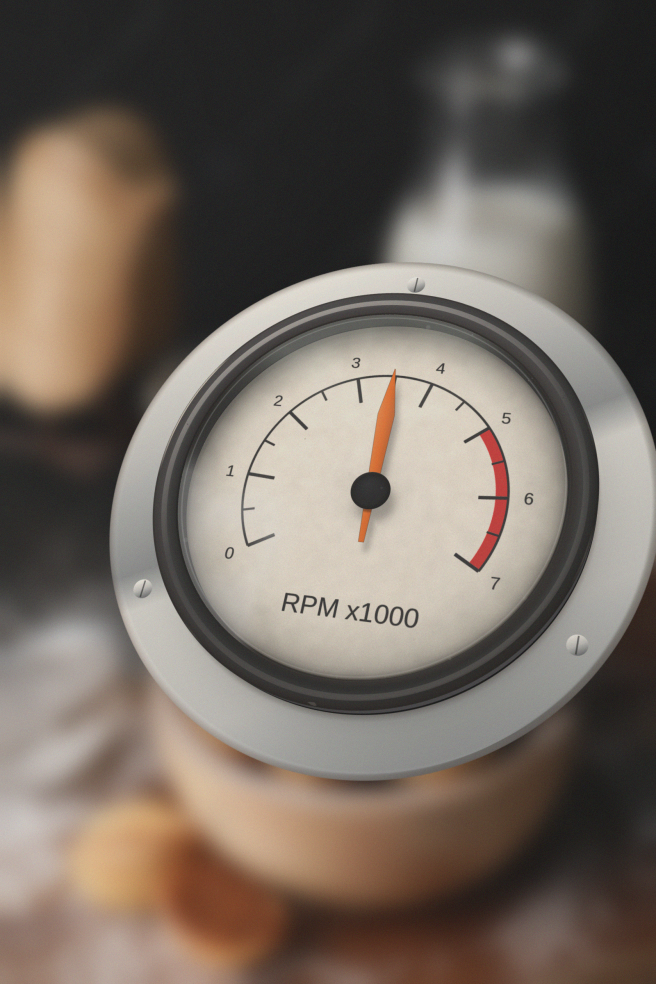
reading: {"value": 3500, "unit": "rpm"}
